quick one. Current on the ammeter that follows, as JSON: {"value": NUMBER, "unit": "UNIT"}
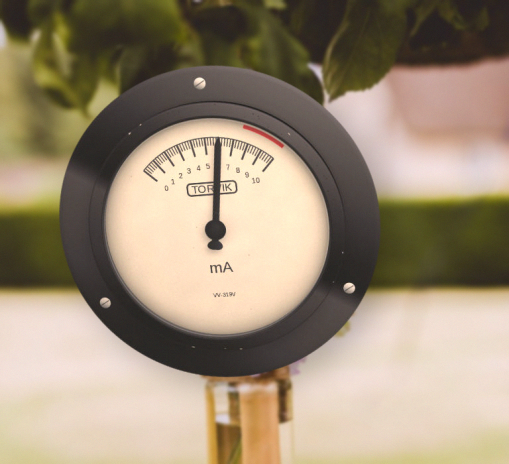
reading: {"value": 6, "unit": "mA"}
